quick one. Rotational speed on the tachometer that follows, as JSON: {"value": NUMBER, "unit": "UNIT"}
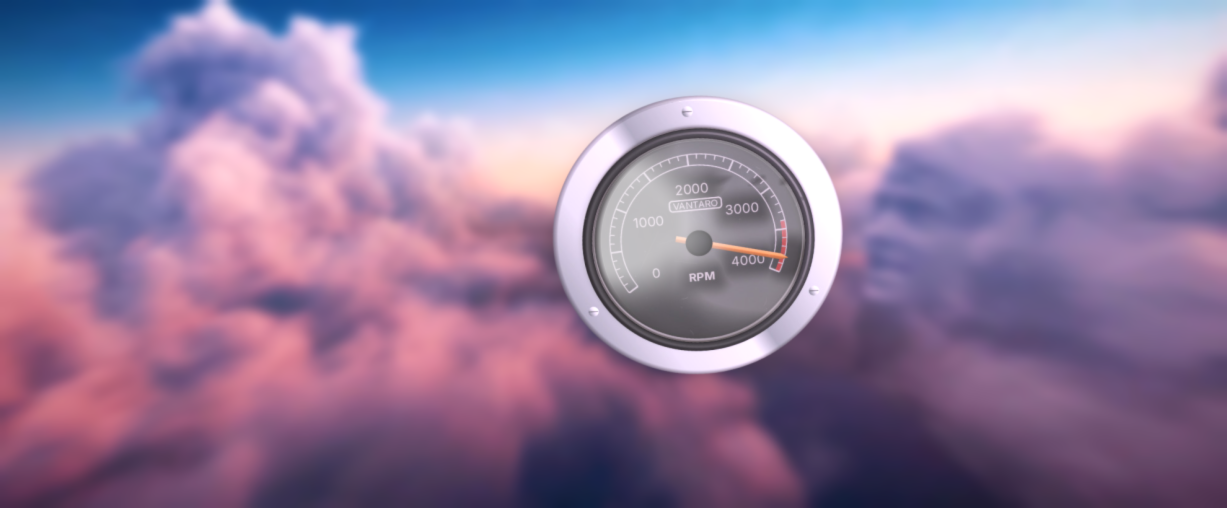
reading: {"value": 3800, "unit": "rpm"}
